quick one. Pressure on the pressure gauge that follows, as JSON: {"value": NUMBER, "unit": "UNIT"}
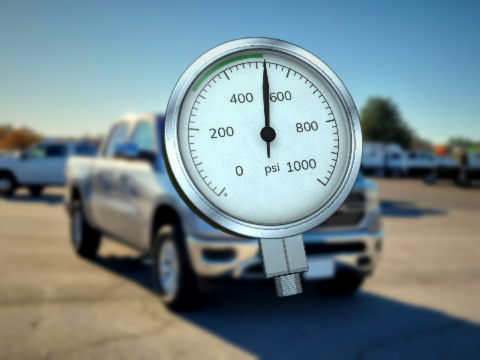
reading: {"value": 520, "unit": "psi"}
